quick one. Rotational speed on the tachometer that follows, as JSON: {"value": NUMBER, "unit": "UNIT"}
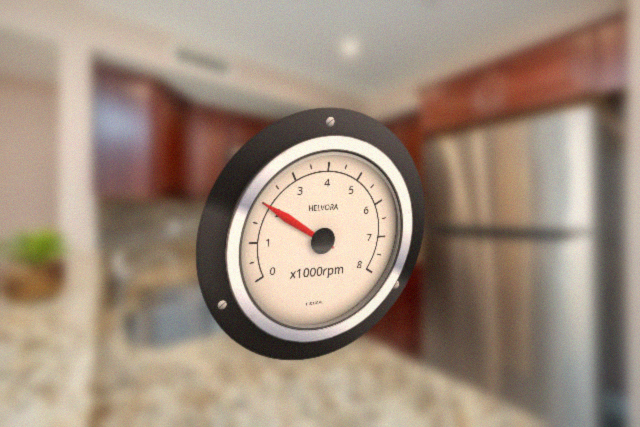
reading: {"value": 2000, "unit": "rpm"}
